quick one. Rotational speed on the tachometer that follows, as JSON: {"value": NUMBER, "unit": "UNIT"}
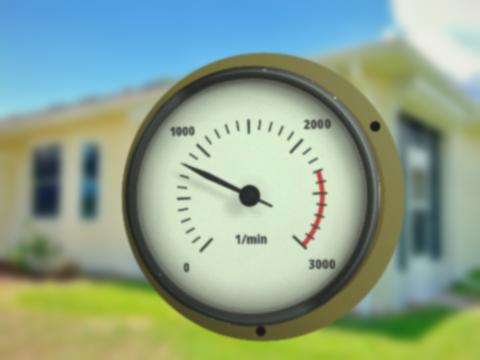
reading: {"value": 800, "unit": "rpm"}
